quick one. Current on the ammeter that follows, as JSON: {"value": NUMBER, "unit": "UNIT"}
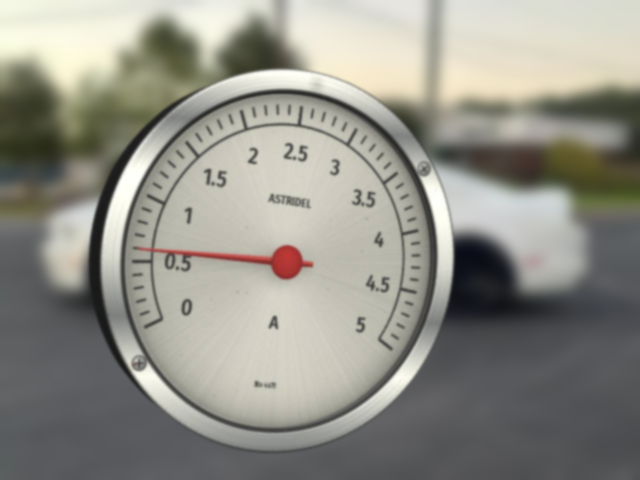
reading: {"value": 0.6, "unit": "A"}
